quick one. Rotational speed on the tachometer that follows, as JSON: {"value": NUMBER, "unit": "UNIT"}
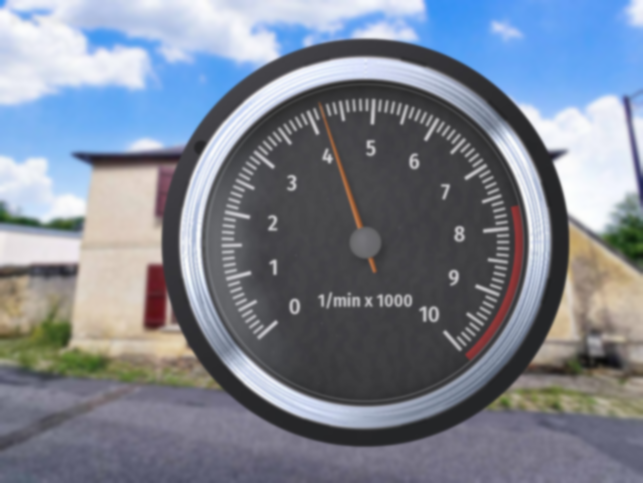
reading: {"value": 4200, "unit": "rpm"}
